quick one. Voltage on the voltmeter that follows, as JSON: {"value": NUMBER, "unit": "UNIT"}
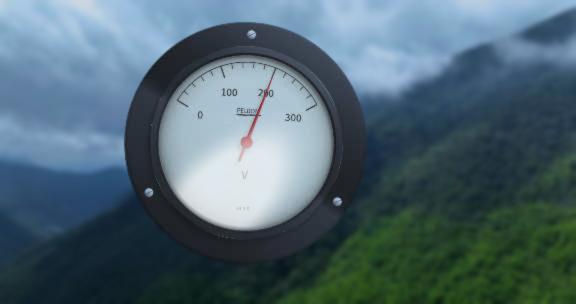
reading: {"value": 200, "unit": "V"}
